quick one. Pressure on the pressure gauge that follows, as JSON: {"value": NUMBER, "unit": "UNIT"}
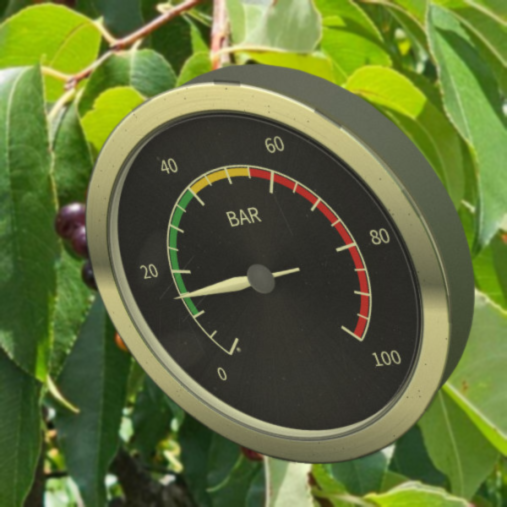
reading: {"value": 15, "unit": "bar"}
